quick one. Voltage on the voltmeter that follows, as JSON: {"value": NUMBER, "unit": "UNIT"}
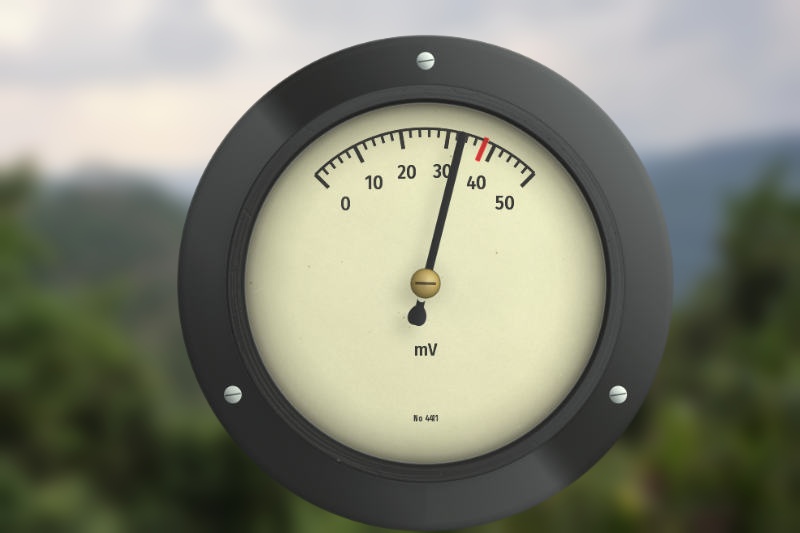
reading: {"value": 33, "unit": "mV"}
